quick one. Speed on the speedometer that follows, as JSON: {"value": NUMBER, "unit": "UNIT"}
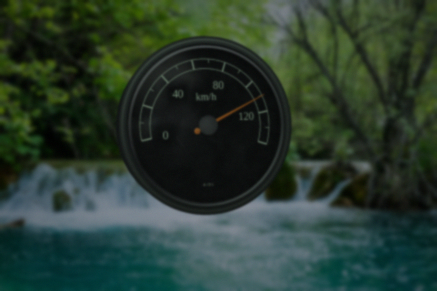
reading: {"value": 110, "unit": "km/h"}
